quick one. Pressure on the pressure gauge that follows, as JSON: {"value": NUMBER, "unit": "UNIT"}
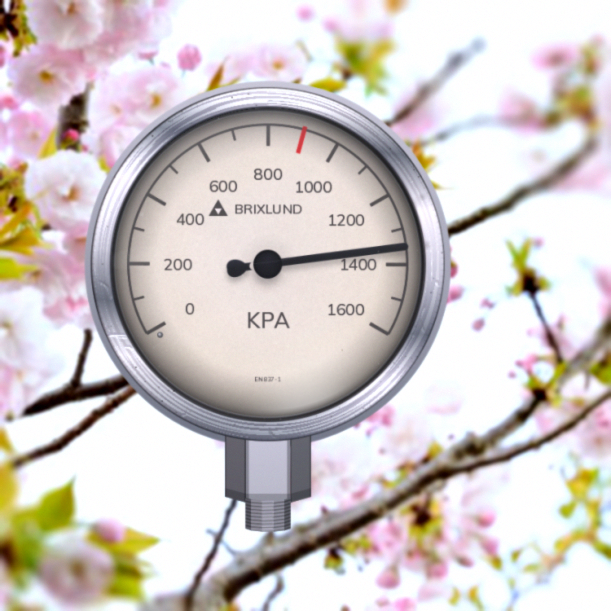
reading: {"value": 1350, "unit": "kPa"}
